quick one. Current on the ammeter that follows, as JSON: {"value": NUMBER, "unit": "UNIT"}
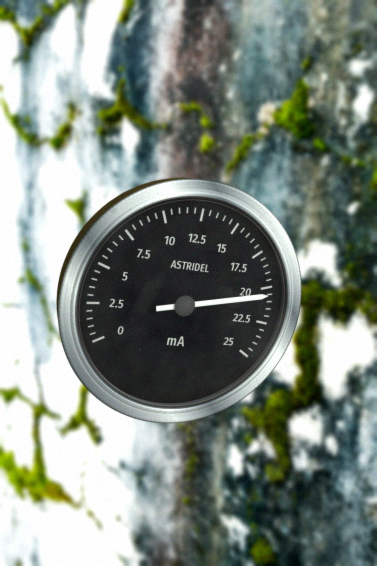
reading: {"value": 20.5, "unit": "mA"}
